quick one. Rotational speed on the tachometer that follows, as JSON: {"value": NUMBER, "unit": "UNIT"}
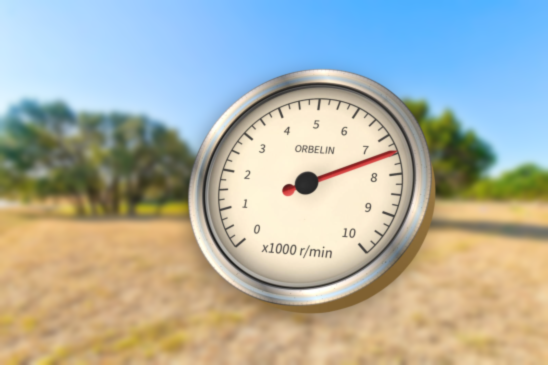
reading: {"value": 7500, "unit": "rpm"}
